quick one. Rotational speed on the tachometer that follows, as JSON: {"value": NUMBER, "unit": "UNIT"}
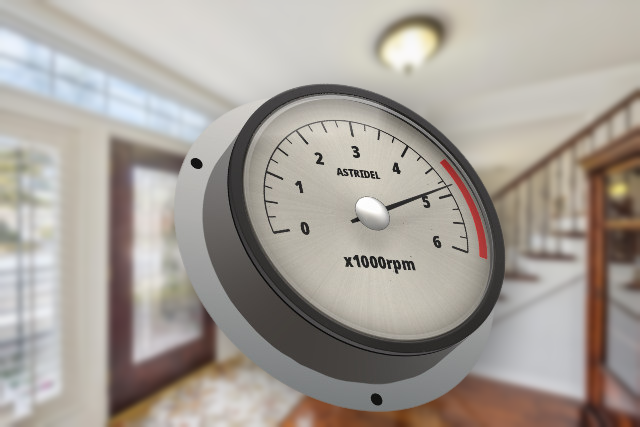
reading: {"value": 4875, "unit": "rpm"}
